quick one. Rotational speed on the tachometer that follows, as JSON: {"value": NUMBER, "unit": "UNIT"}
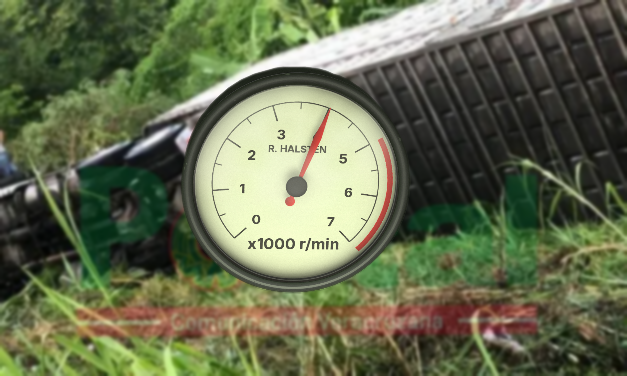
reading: {"value": 4000, "unit": "rpm"}
